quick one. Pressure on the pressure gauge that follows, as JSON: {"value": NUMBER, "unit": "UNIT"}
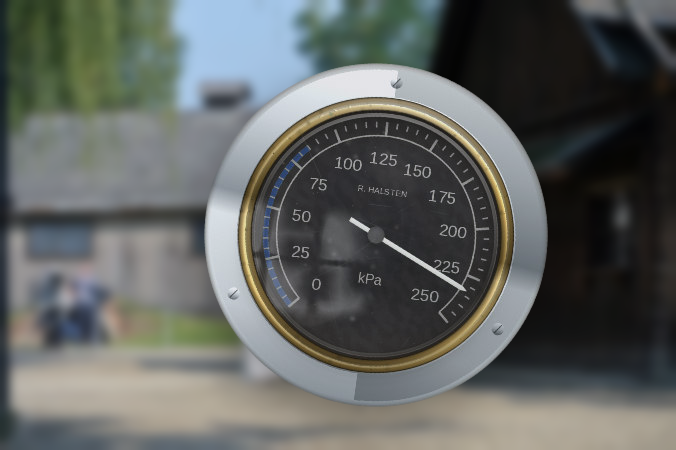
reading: {"value": 232.5, "unit": "kPa"}
